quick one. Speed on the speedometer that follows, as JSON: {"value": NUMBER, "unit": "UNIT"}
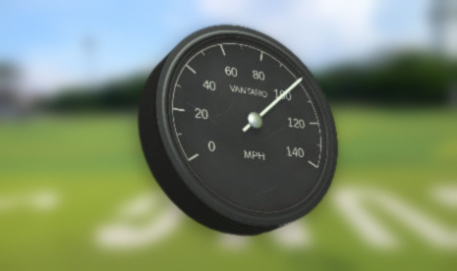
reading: {"value": 100, "unit": "mph"}
